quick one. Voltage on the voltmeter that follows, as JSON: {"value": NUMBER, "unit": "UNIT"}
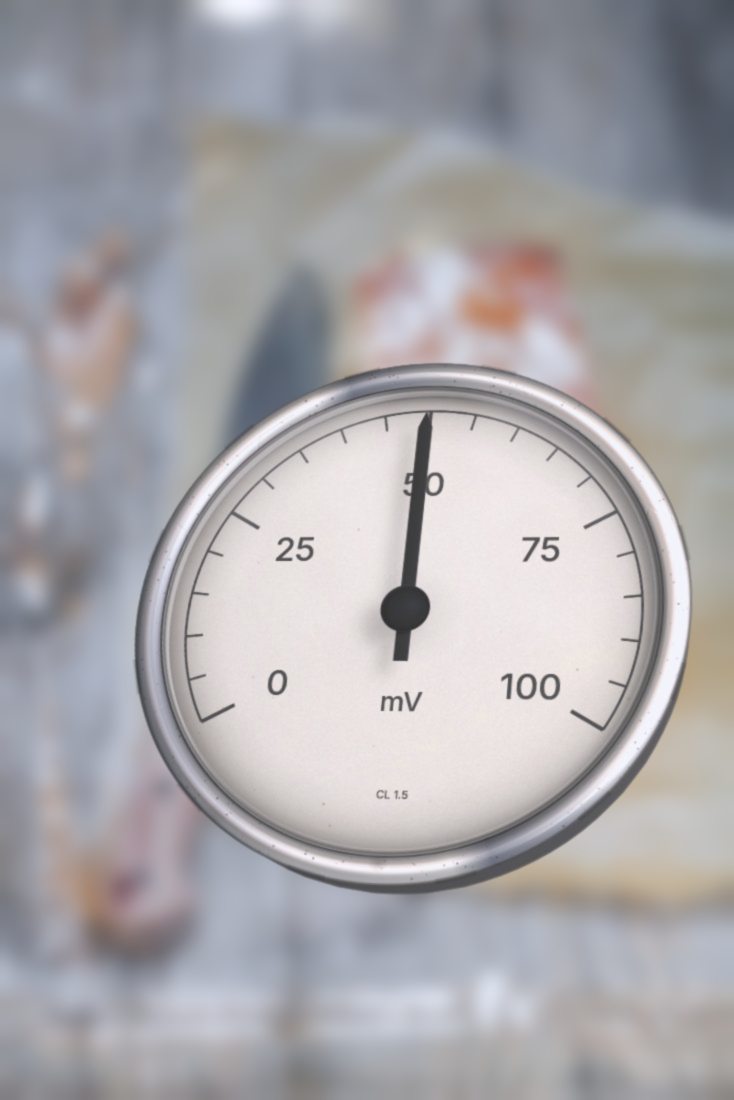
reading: {"value": 50, "unit": "mV"}
